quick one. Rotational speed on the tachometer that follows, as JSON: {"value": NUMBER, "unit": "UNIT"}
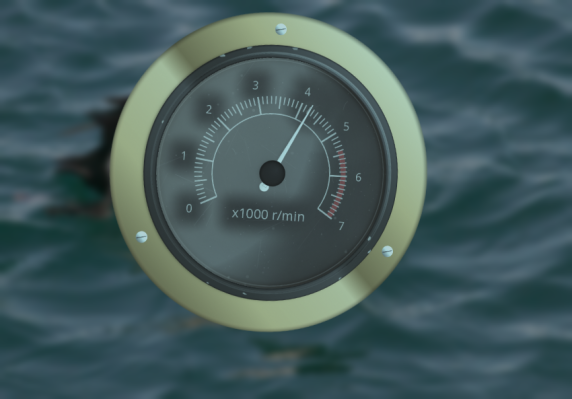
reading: {"value": 4200, "unit": "rpm"}
